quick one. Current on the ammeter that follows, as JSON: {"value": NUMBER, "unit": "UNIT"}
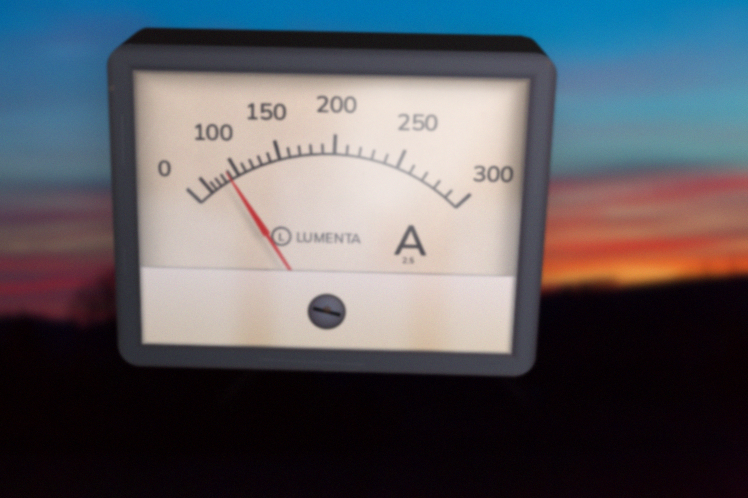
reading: {"value": 90, "unit": "A"}
